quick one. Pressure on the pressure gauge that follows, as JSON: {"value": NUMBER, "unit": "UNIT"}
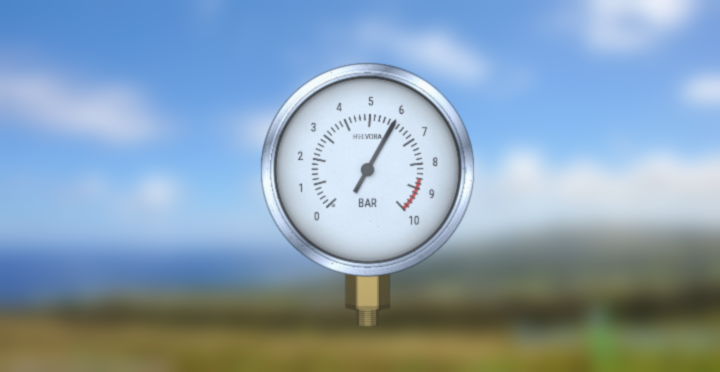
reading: {"value": 6, "unit": "bar"}
